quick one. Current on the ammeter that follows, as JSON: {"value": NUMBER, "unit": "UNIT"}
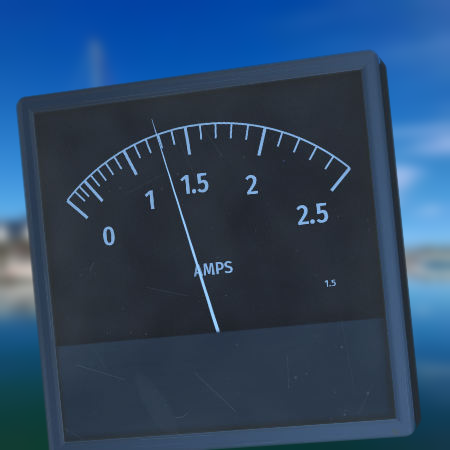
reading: {"value": 1.3, "unit": "A"}
